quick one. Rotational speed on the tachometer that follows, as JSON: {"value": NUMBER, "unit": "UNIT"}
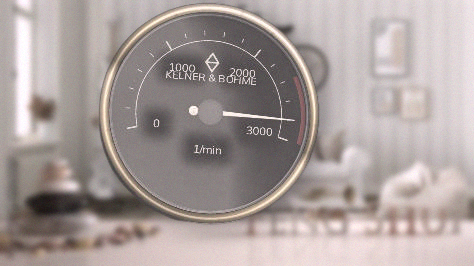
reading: {"value": 2800, "unit": "rpm"}
